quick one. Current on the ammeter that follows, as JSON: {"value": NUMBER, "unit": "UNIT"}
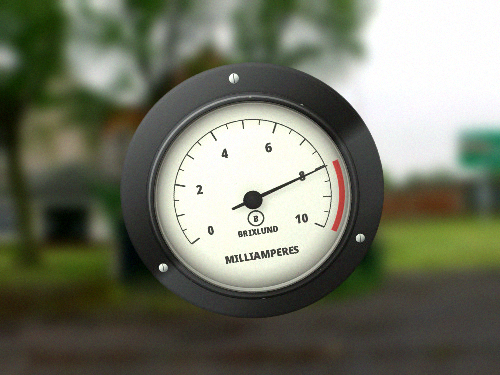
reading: {"value": 8, "unit": "mA"}
